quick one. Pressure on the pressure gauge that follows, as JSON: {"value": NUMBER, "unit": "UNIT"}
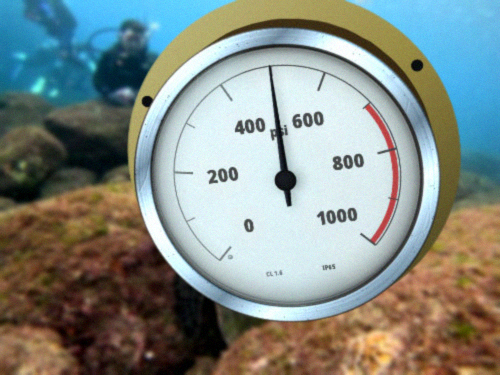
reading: {"value": 500, "unit": "psi"}
